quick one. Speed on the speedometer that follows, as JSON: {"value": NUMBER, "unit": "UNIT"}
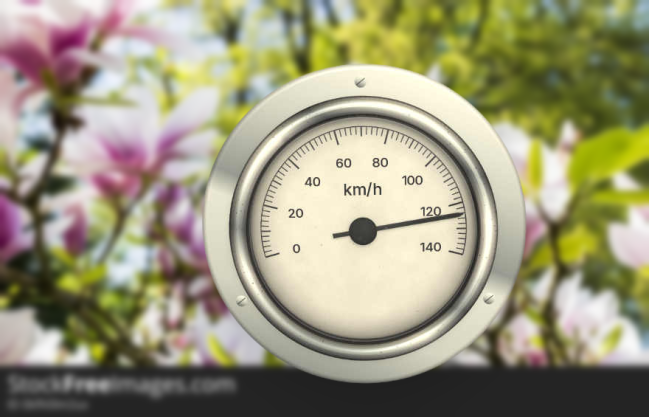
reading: {"value": 124, "unit": "km/h"}
